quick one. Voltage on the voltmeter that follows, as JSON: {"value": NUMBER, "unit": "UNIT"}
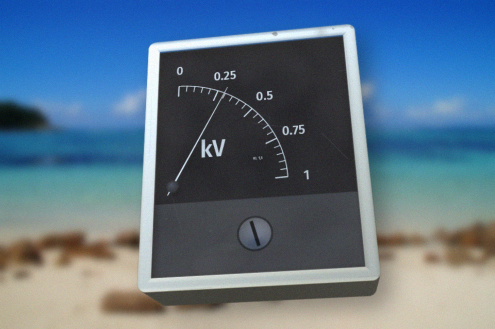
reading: {"value": 0.3, "unit": "kV"}
